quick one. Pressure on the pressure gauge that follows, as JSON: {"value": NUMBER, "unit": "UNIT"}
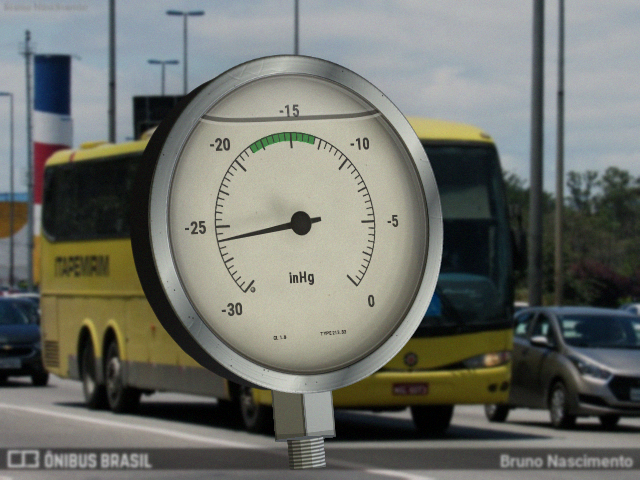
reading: {"value": -26, "unit": "inHg"}
